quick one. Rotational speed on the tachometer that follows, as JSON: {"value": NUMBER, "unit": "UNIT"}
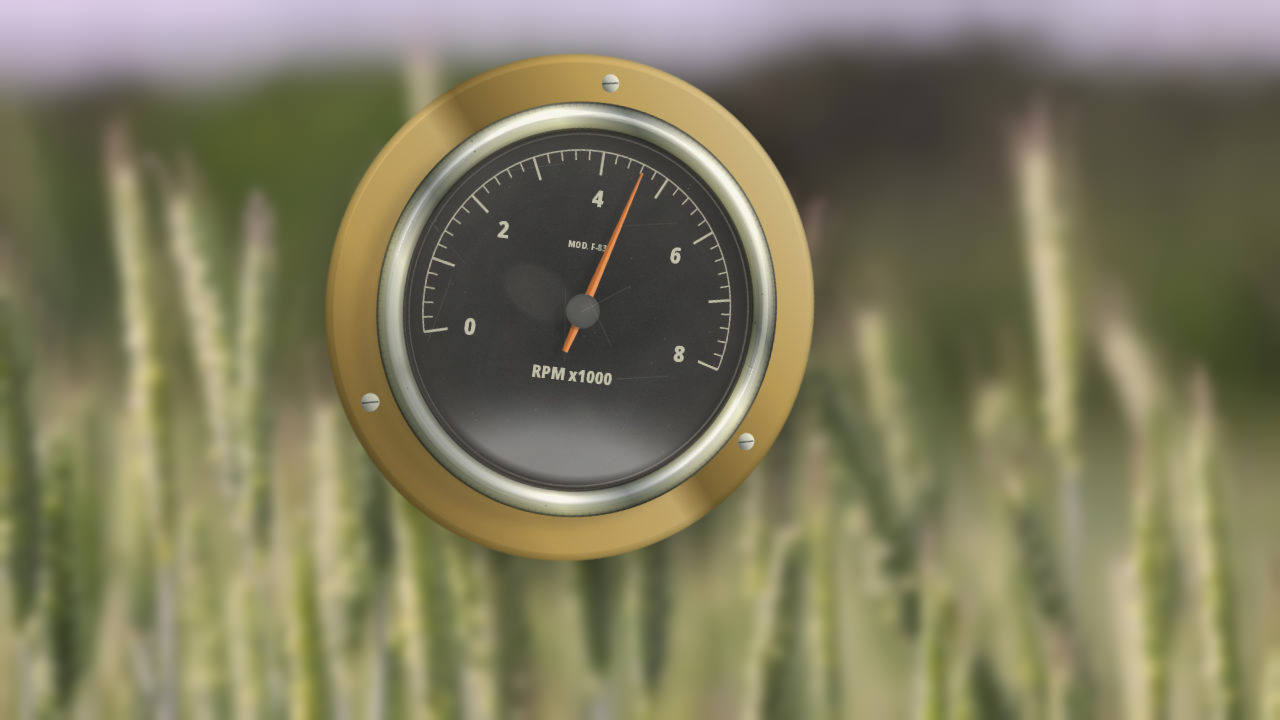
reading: {"value": 4600, "unit": "rpm"}
